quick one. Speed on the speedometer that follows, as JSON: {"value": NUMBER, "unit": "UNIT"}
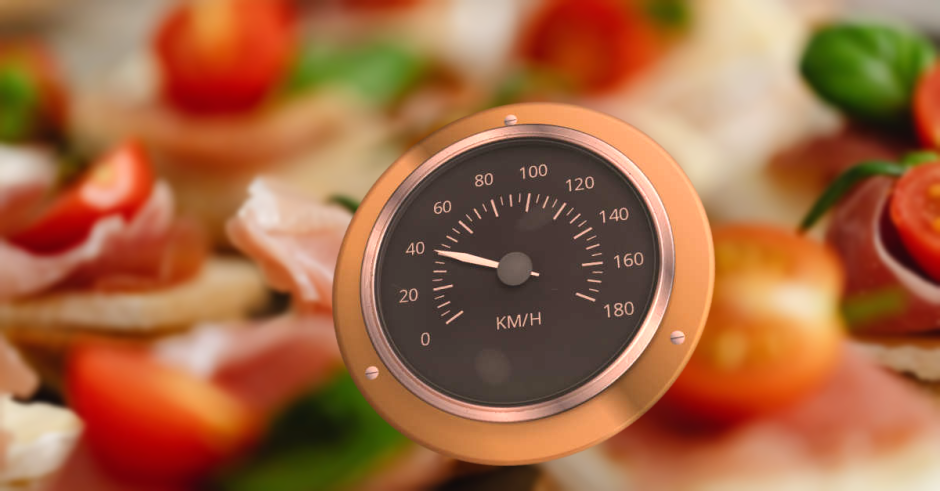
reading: {"value": 40, "unit": "km/h"}
